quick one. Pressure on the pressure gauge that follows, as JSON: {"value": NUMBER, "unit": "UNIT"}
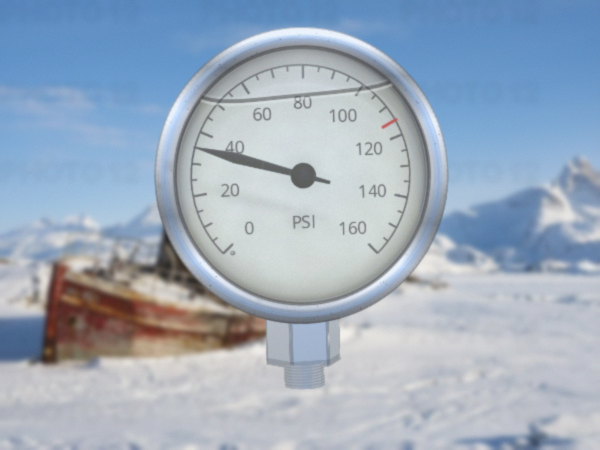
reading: {"value": 35, "unit": "psi"}
